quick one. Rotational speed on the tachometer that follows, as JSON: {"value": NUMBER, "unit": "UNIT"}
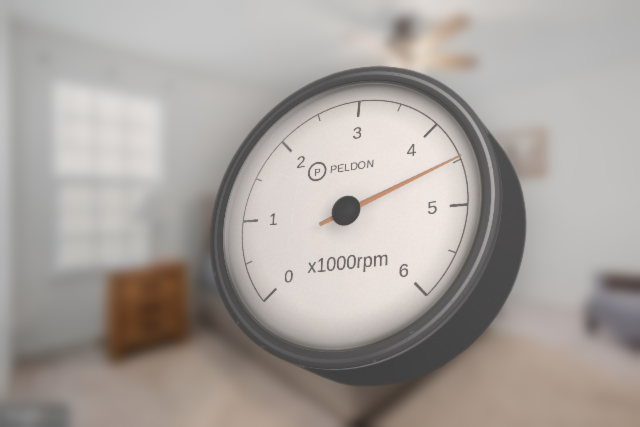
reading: {"value": 4500, "unit": "rpm"}
